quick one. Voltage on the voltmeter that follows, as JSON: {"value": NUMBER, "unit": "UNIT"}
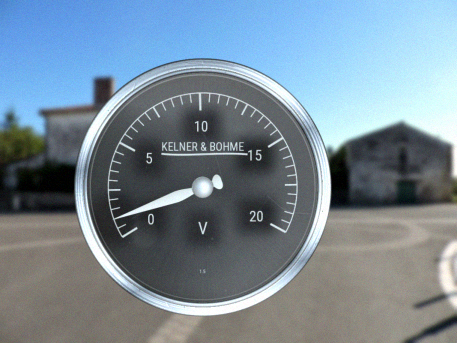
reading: {"value": 1, "unit": "V"}
